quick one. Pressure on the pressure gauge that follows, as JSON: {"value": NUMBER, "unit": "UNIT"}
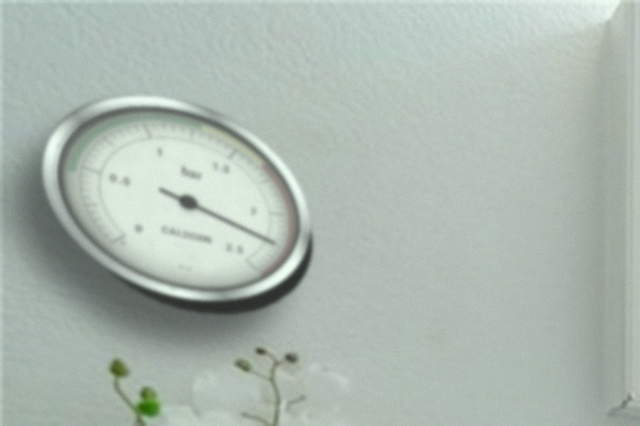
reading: {"value": 2.25, "unit": "bar"}
